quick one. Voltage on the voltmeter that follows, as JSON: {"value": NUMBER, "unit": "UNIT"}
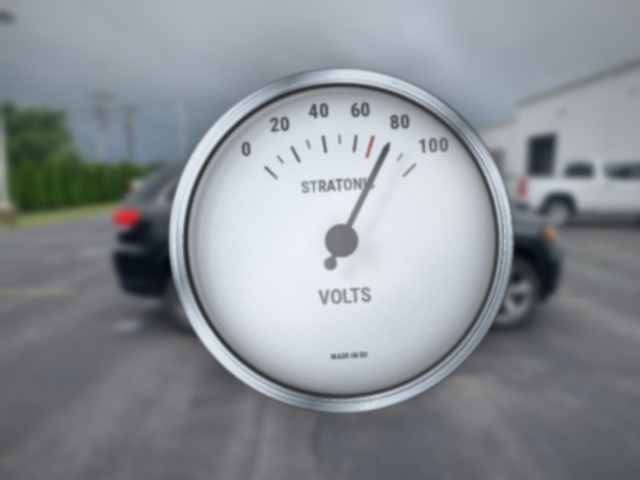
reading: {"value": 80, "unit": "V"}
